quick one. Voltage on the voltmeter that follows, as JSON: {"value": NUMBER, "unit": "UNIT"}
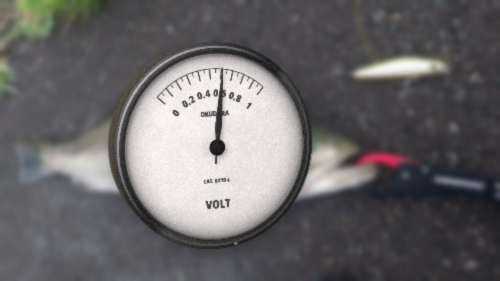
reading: {"value": 0.6, "unit": "V"}
